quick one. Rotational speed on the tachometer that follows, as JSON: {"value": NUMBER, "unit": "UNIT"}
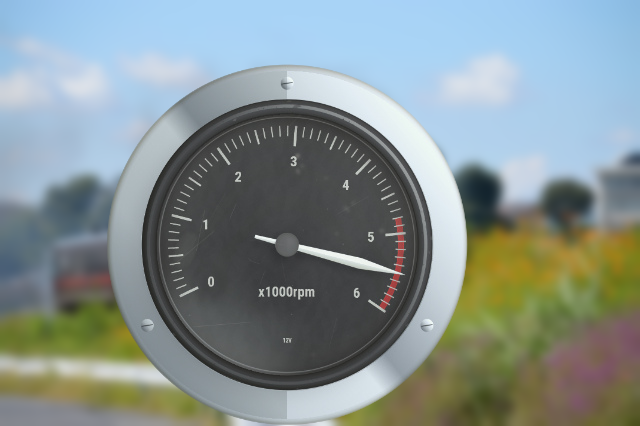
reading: {"value": 5500, "unit": "rpm"}
